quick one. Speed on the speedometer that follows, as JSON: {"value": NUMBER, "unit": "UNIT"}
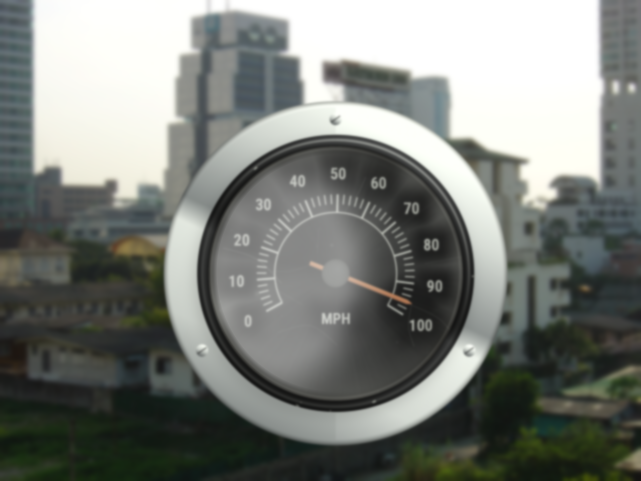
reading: {"value": 96, "unit": "mph"}
